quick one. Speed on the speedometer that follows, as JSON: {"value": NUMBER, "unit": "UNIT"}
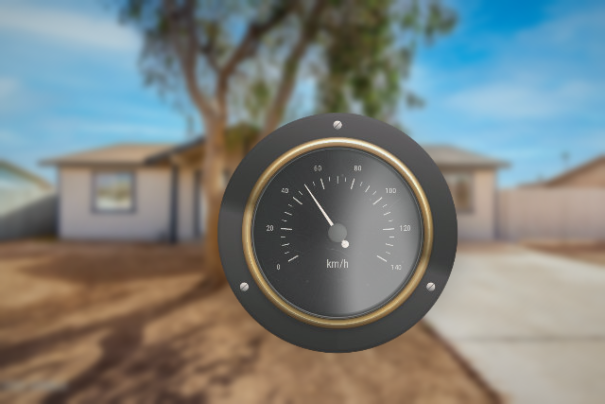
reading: {"value": 50, "unit": "km/h"}
